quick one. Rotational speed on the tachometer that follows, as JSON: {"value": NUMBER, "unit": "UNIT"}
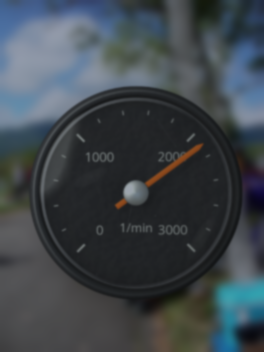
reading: {"value": 2100, "unit": "rpm"}
